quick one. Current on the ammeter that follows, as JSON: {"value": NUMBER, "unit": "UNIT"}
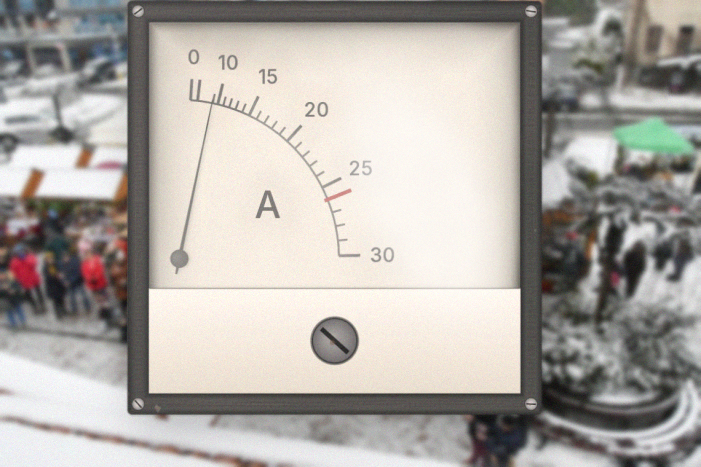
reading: {"value": 9, "unit": "A"}
